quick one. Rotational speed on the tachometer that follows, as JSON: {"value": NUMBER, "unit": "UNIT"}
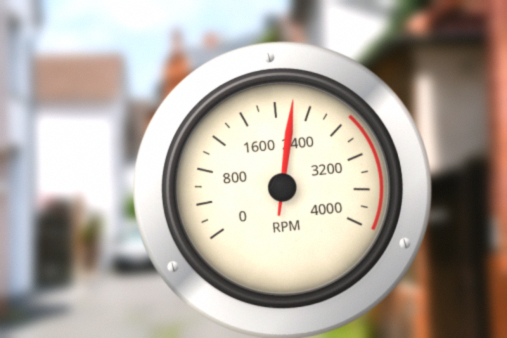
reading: {"value": 2200, "unit": "rpm"}
